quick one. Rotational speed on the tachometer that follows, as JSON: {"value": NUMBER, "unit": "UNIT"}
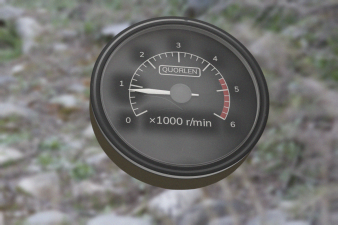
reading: {"value": 800, "unit": "rpm"}
